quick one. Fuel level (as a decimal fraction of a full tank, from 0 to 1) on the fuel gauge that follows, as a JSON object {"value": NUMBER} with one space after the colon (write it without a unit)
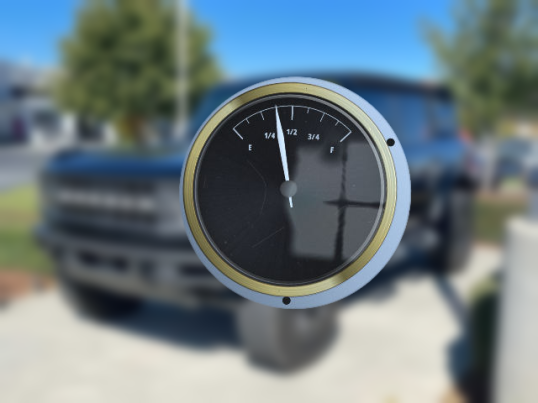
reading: {"value": 0.375}
